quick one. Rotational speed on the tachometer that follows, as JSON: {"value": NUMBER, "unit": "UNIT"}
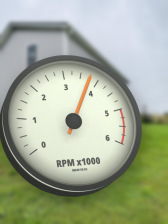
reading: {"value": 3750, "unit": "rpm"}
